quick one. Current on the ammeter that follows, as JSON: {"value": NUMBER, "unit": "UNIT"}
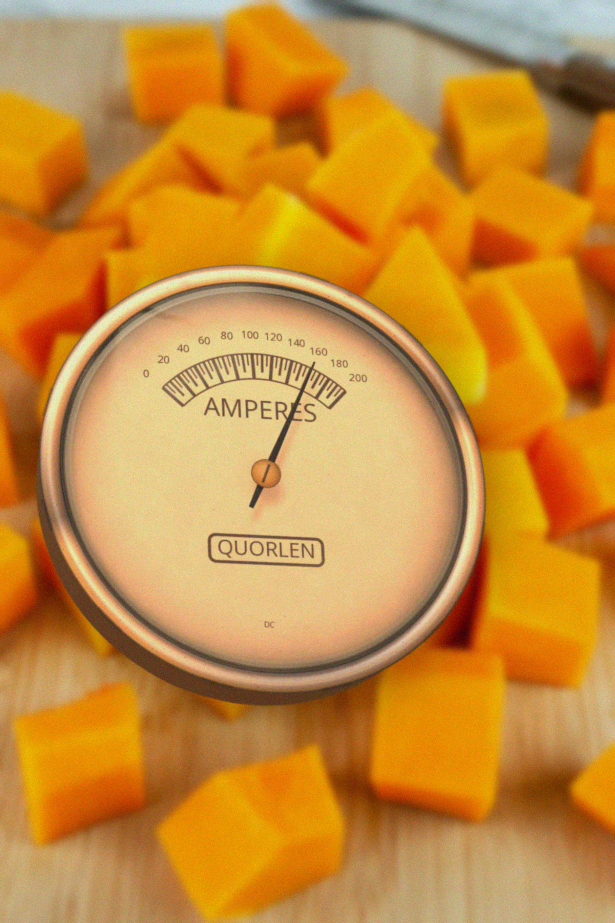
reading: {"value": 160, "unit": "A"}
